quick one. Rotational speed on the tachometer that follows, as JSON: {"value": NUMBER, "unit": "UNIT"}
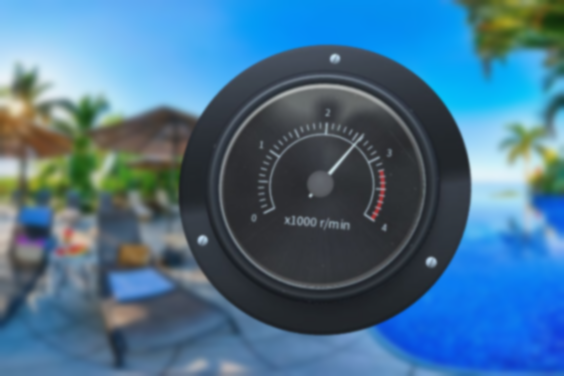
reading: {"value": 2600, "unit": "rpm"}
